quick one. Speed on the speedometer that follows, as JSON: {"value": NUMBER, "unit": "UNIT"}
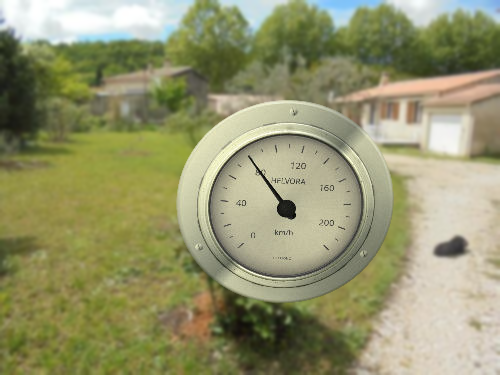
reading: {"value": 80, "unit": "km/h"}
